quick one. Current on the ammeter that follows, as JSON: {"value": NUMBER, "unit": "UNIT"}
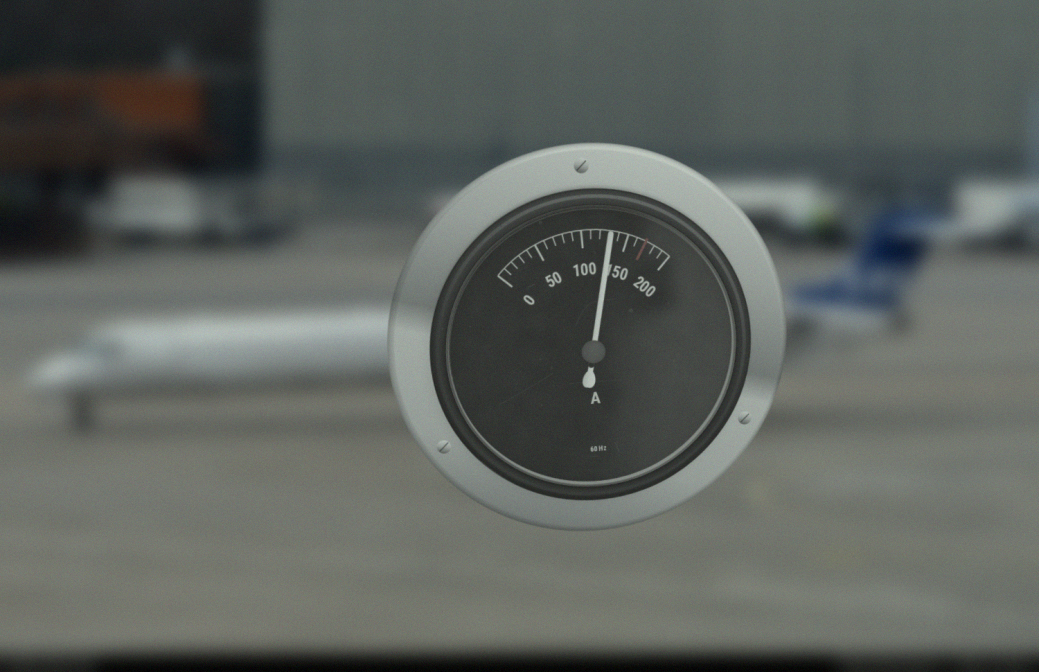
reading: {"value": 130, "unit": "A"}
